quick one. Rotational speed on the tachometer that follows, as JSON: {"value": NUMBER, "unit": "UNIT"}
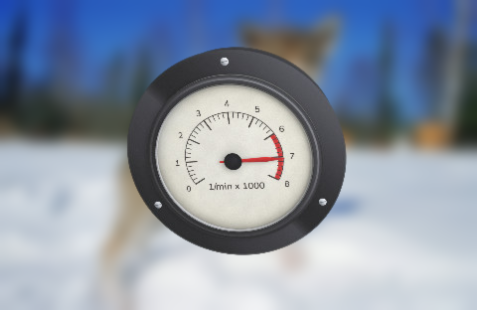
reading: {"value": 7000, "unit": "rpm"}
